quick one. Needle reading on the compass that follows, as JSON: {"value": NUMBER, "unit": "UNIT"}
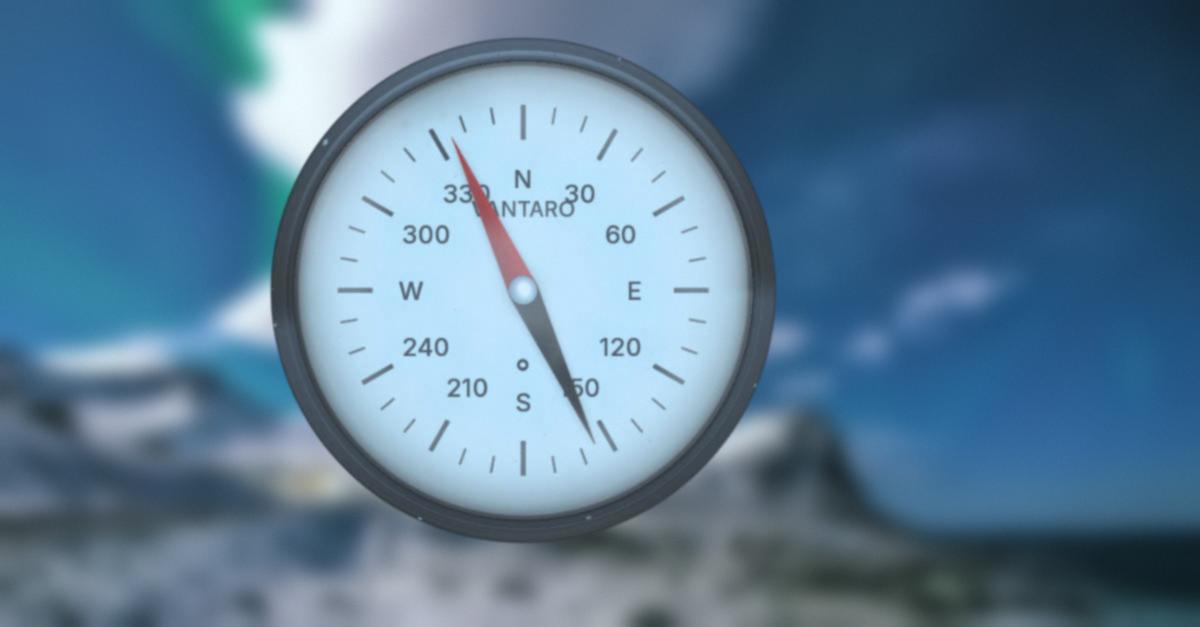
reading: {"value": 335, "unit": "°"}
